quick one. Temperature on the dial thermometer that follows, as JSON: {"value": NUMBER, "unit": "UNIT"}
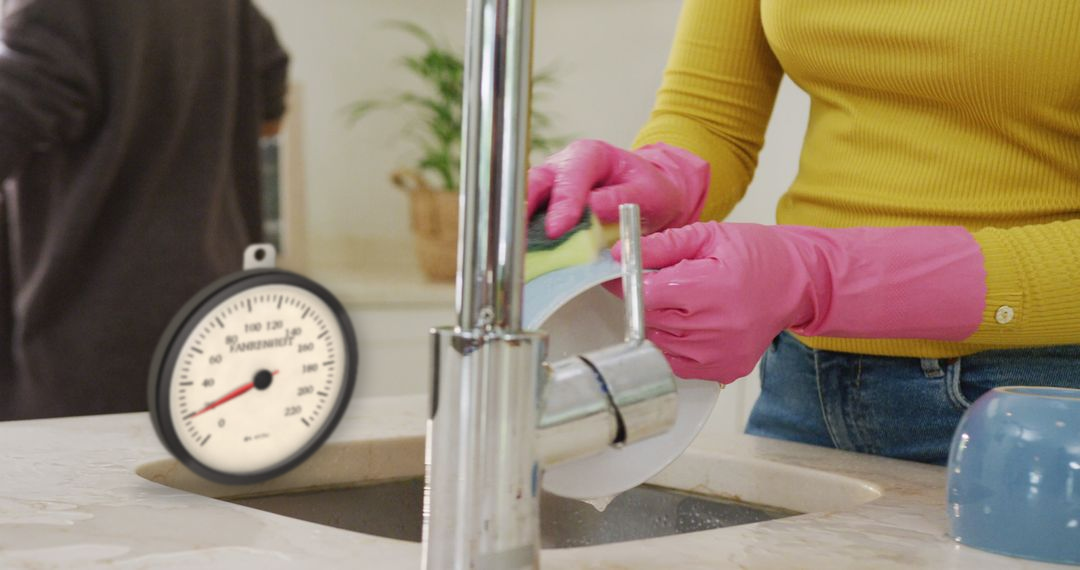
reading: {"value": 20, "unit": "°F"}
